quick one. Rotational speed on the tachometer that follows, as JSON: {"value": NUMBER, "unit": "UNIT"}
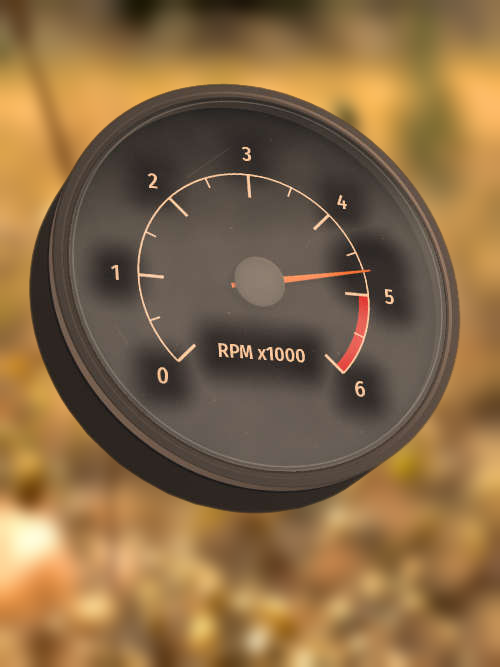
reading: {"value": 4750, "unit": "rpm"}
